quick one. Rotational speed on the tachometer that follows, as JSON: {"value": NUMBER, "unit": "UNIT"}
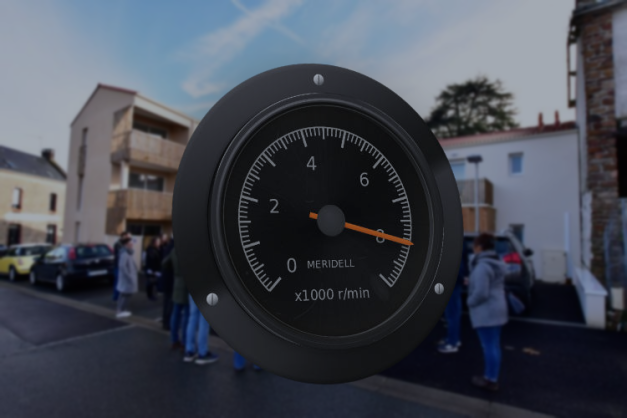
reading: {"value": 8000, "unit": "rpm"}
